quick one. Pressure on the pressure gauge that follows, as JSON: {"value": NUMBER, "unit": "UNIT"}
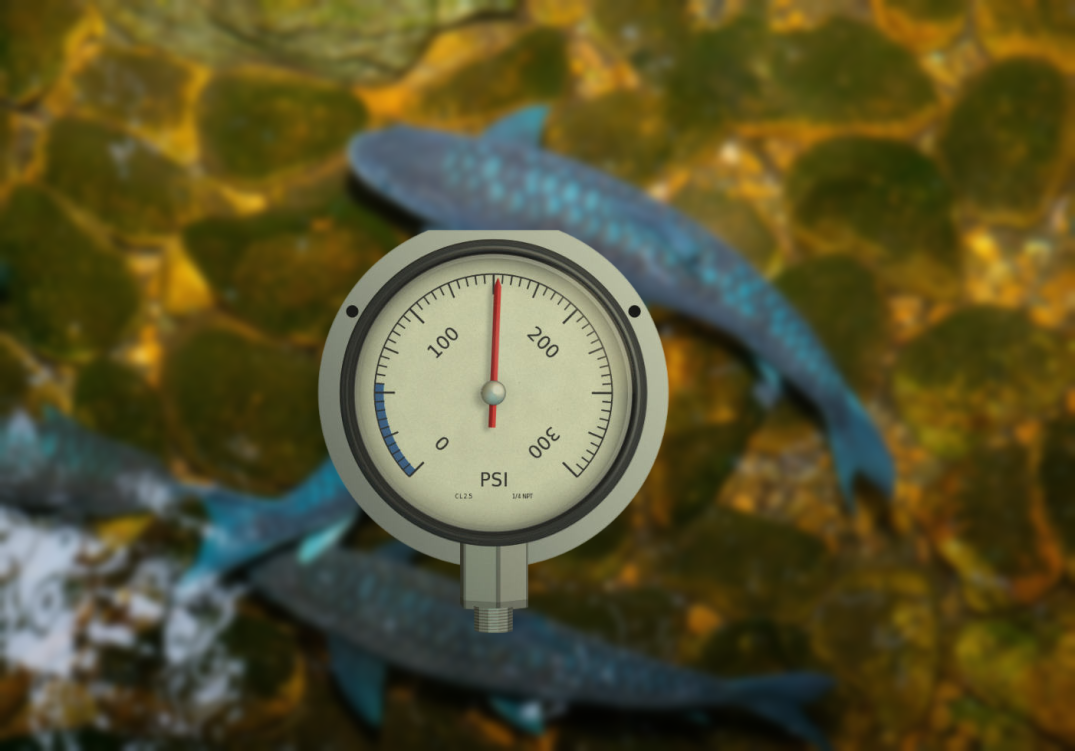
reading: {"value": 152.5, "unit": "psi"}
